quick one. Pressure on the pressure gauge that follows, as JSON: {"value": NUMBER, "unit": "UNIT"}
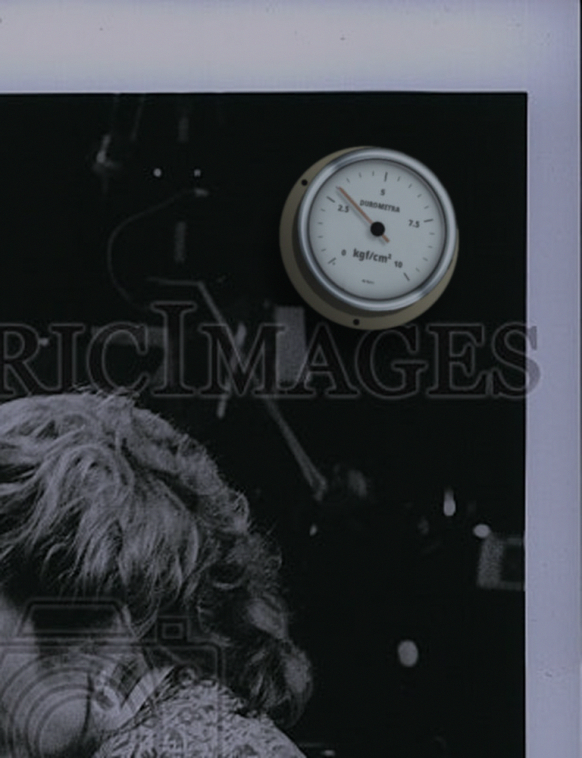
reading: {"value": 3, "unit": "kg/cm²"}
